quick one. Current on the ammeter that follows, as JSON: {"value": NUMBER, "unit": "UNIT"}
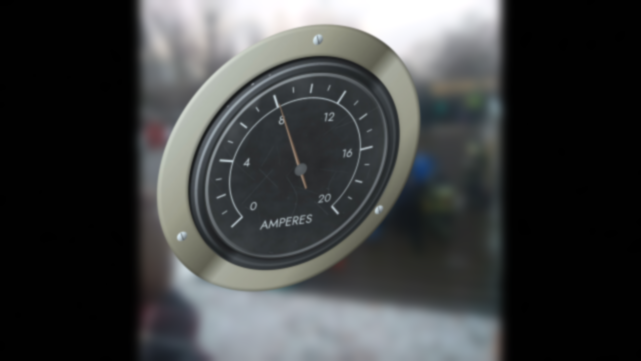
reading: {"value": 8, "unit": "A"}
